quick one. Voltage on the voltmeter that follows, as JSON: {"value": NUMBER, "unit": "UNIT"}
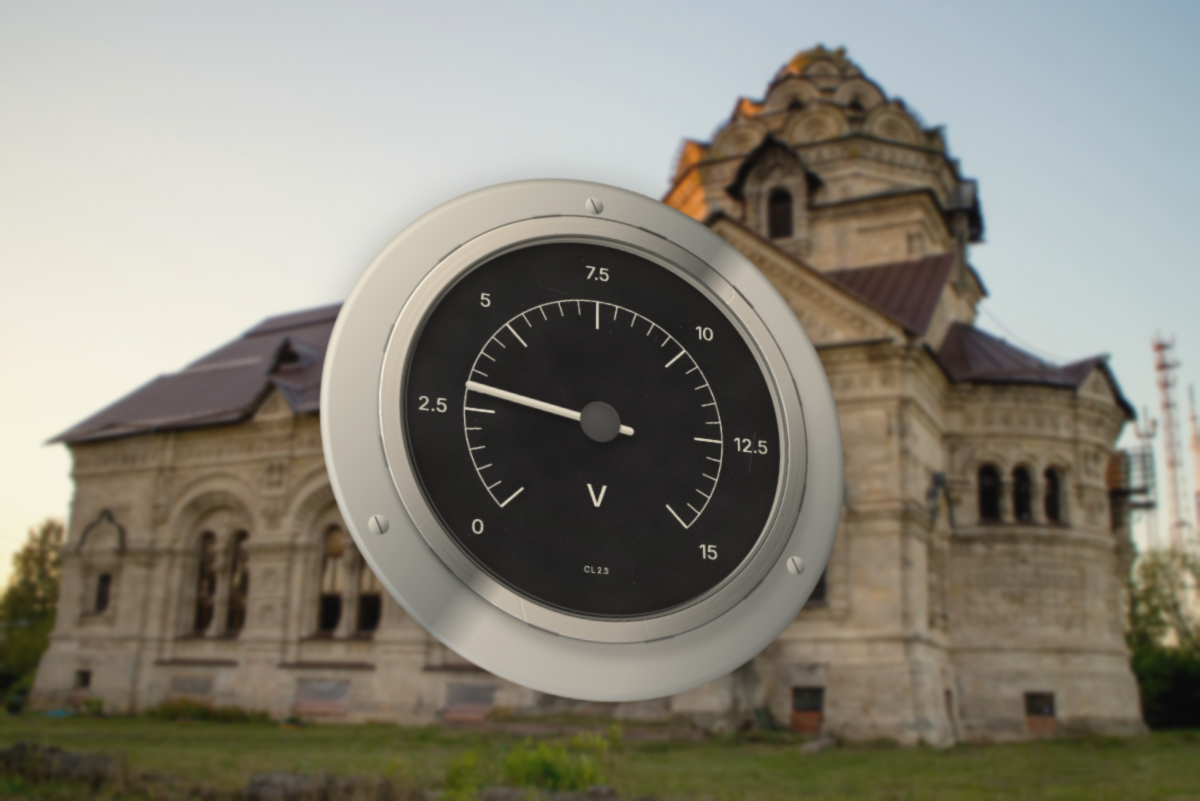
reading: {"value": 3, "unit": "V"}
